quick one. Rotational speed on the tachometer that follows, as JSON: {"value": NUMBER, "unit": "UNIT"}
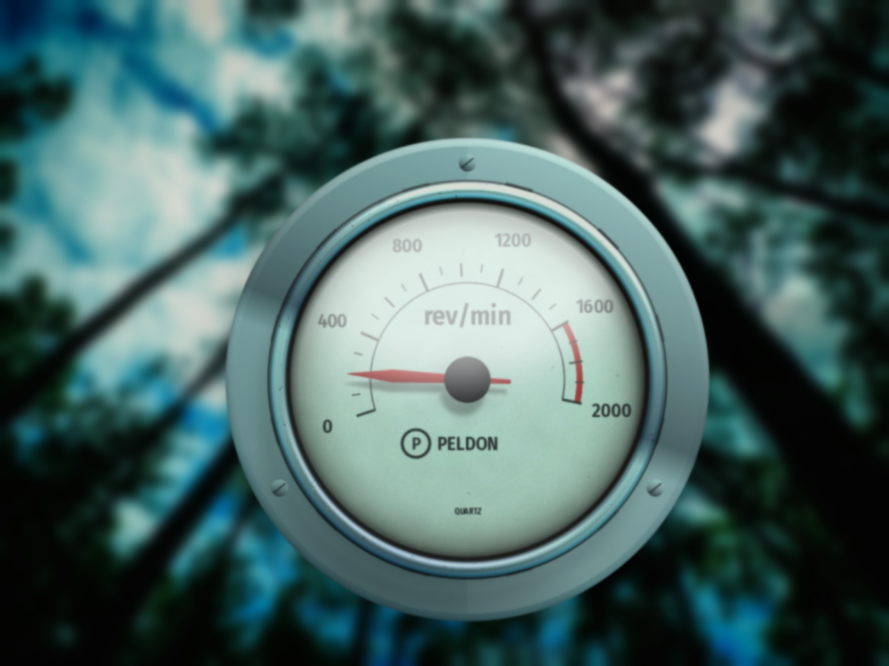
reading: {"value": 200, "unit": "rpm"}
